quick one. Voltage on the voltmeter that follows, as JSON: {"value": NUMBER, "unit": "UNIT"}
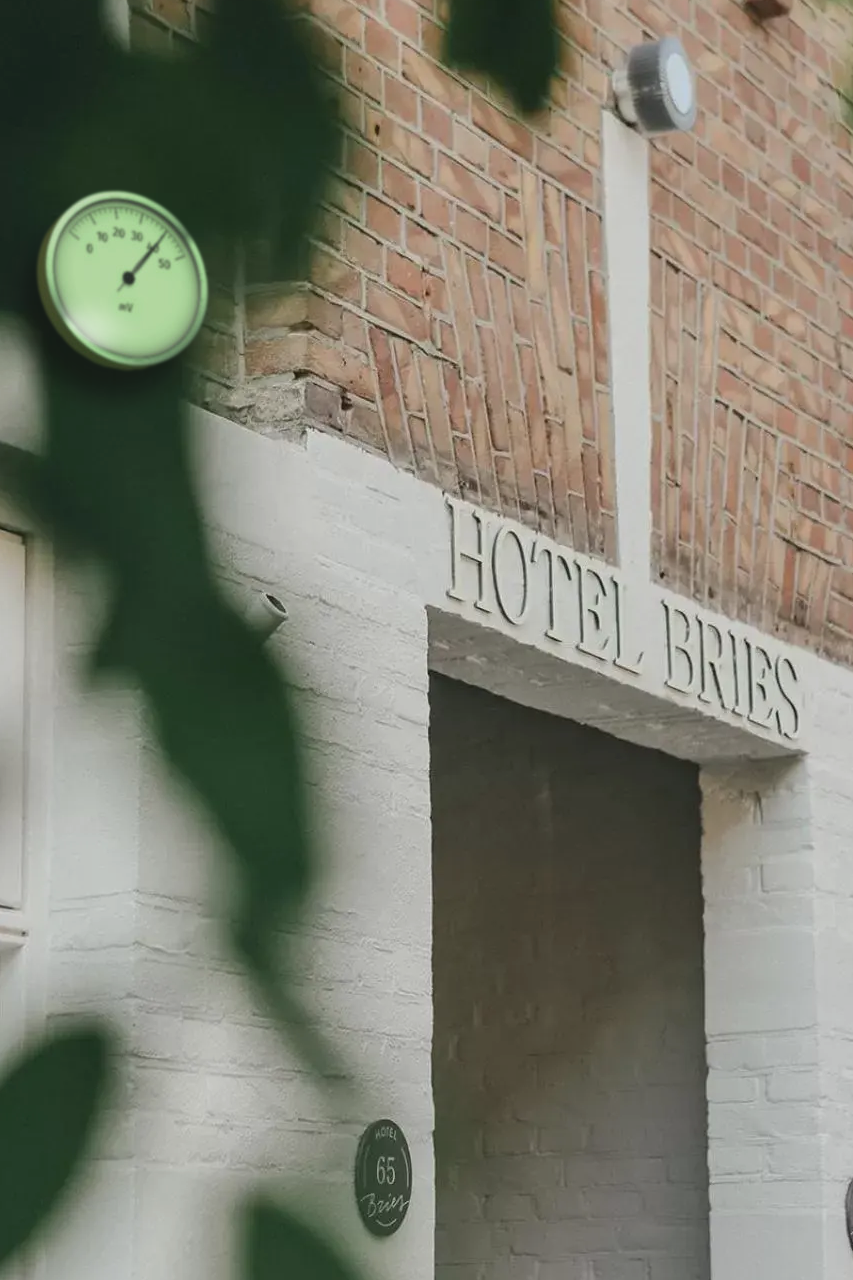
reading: {"value": 40, "unit": "mV"}
